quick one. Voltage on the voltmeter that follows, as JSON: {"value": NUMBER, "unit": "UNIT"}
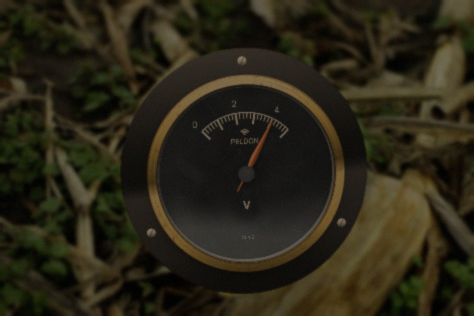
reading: {"value": 4, "unit": "V"}
